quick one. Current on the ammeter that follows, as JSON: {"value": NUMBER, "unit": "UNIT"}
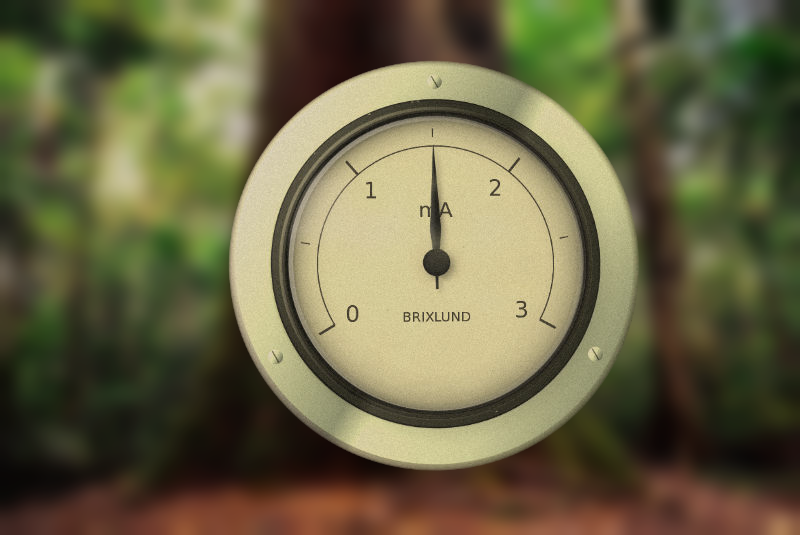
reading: {"value": 1.5, "unit": "mA"}
